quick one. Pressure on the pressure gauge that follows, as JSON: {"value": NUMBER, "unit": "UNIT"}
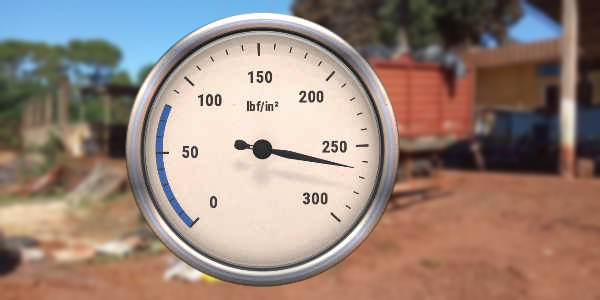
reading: {"value": 265, "unit": "psi"}
